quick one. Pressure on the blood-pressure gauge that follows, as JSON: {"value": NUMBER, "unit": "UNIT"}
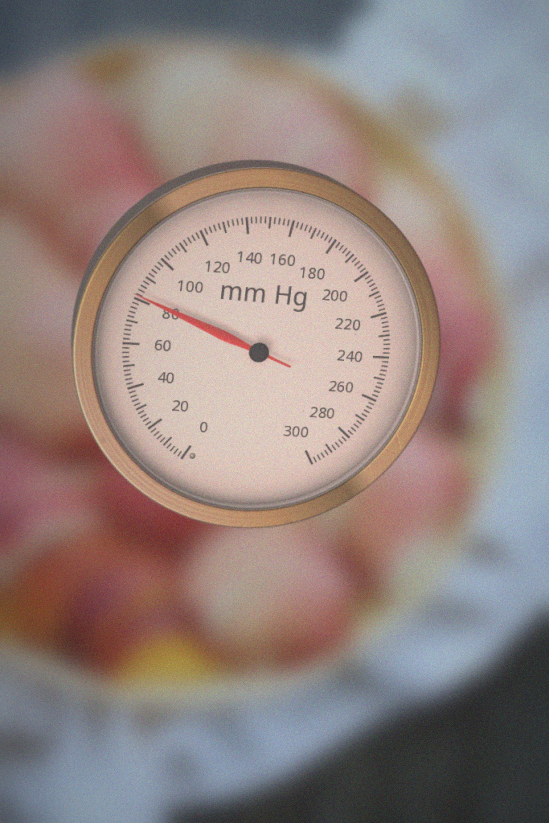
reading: {"value": 82, "unit": "mmHg"}
